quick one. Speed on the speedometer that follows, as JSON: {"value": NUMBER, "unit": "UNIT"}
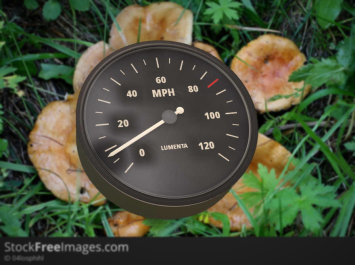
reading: {"value": 7.5, "unit": "mph"}
